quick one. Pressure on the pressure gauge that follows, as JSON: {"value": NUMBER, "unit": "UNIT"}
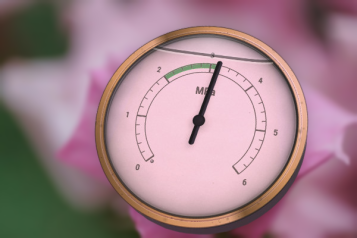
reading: {"value": 3.2, "unit": "MPa"}
